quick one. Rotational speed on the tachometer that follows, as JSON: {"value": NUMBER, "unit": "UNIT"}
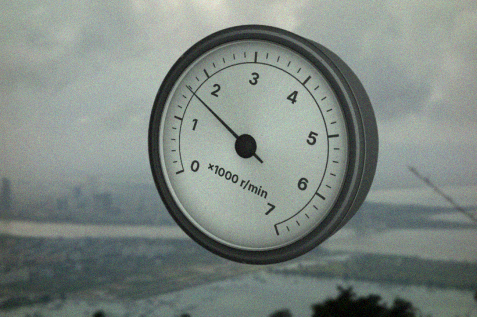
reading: {"value": 1600, "unit": "rpm"}
